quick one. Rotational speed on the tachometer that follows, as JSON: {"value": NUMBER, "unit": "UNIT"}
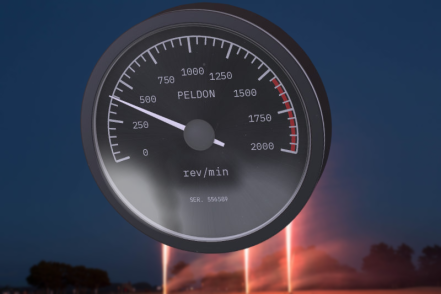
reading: {"value": 400, "unit": "rpm"}
